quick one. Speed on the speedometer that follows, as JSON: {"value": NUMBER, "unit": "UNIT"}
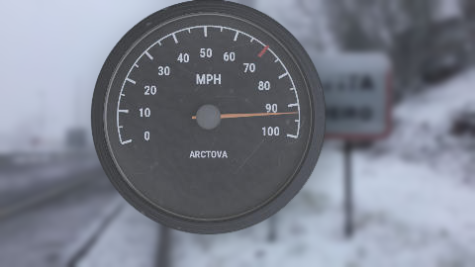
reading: {"value": 92.5, "unit": "mph"}
